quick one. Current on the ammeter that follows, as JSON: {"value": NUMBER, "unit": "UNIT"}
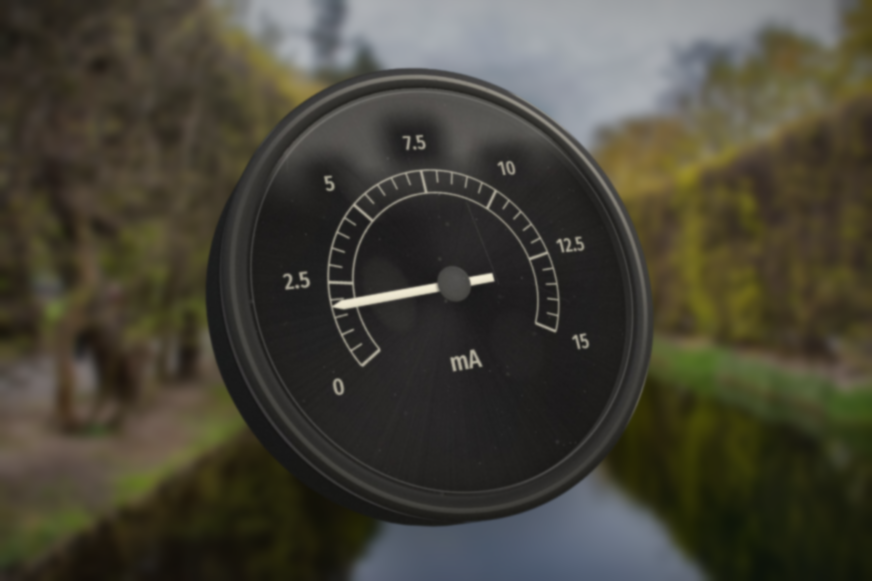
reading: {"value": 1.75, "unit": "mA"}
